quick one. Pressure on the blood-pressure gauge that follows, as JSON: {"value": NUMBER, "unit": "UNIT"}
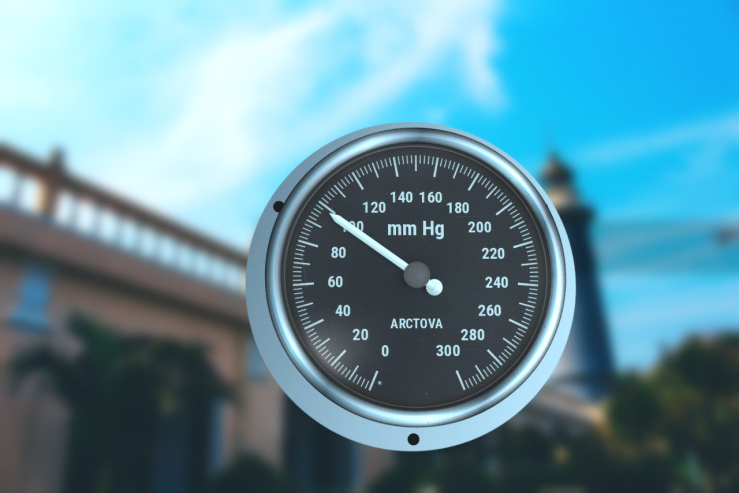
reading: {"value": 98, "unit": "mmHg"}
